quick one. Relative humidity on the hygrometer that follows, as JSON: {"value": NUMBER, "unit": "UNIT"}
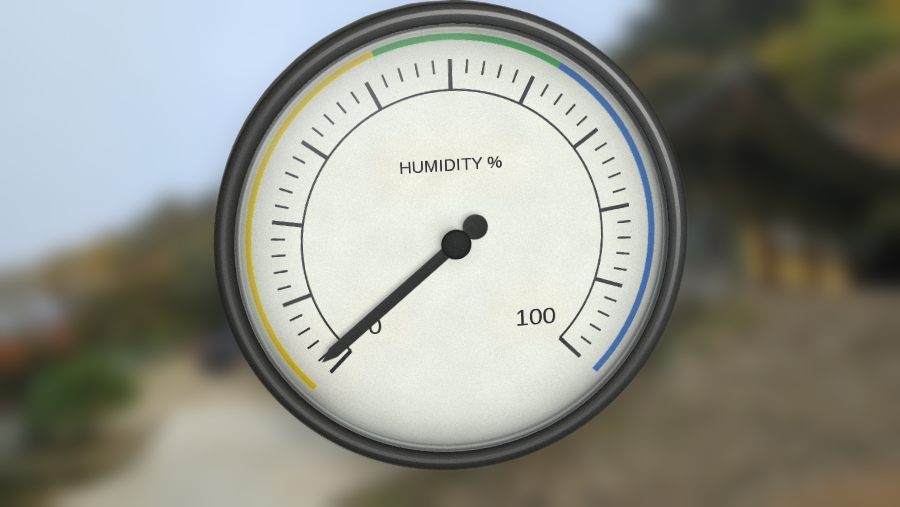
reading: {"value": 2, "unit": "%"}
